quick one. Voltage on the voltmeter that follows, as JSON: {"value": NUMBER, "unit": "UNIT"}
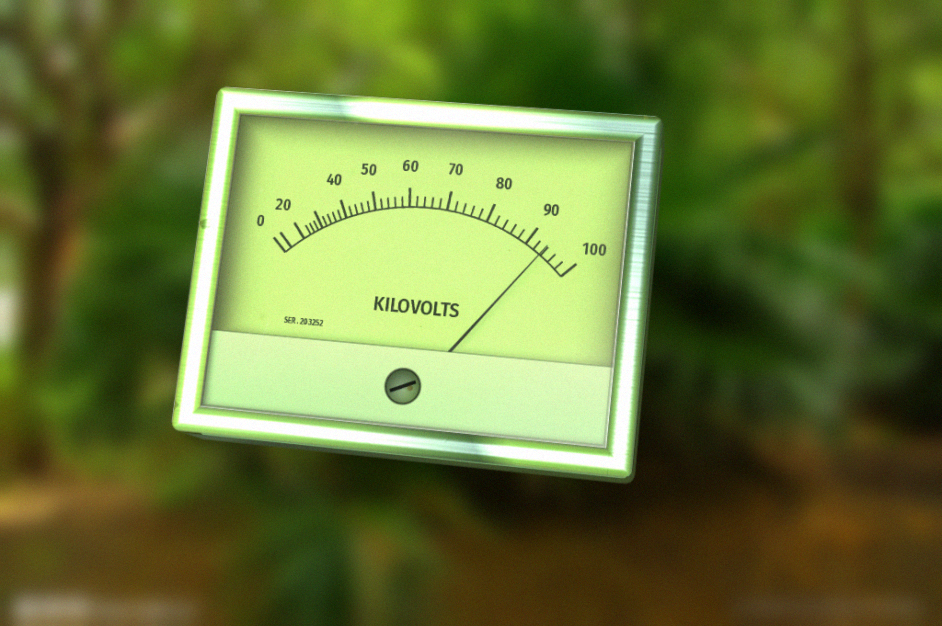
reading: {"value": 94, "unit": "kV"}
